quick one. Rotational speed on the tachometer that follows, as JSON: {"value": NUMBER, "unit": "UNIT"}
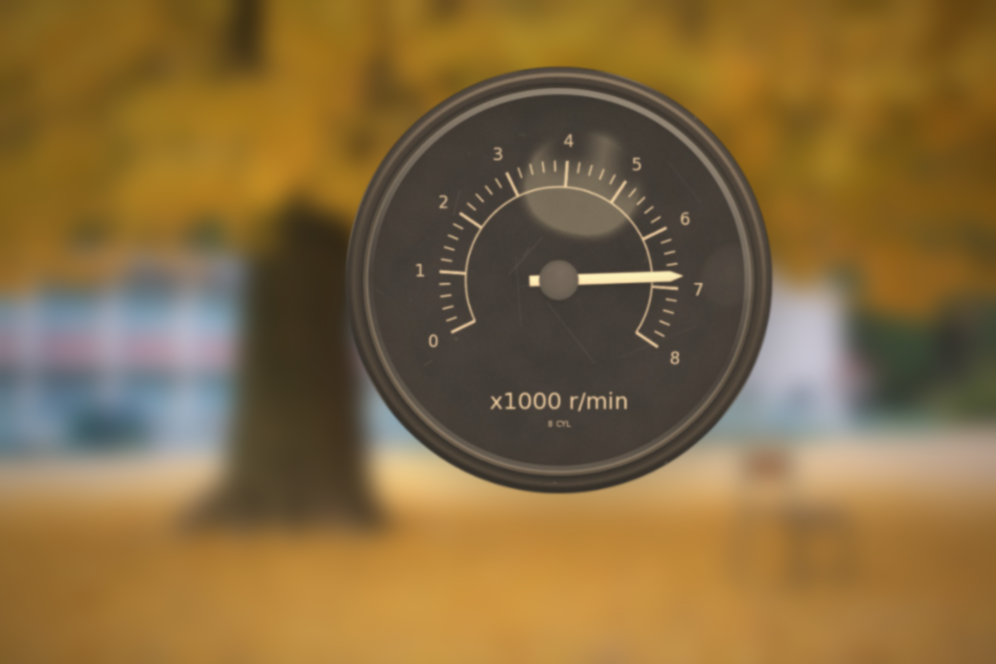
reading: {"value": 6800, "unit": "rpm"}
